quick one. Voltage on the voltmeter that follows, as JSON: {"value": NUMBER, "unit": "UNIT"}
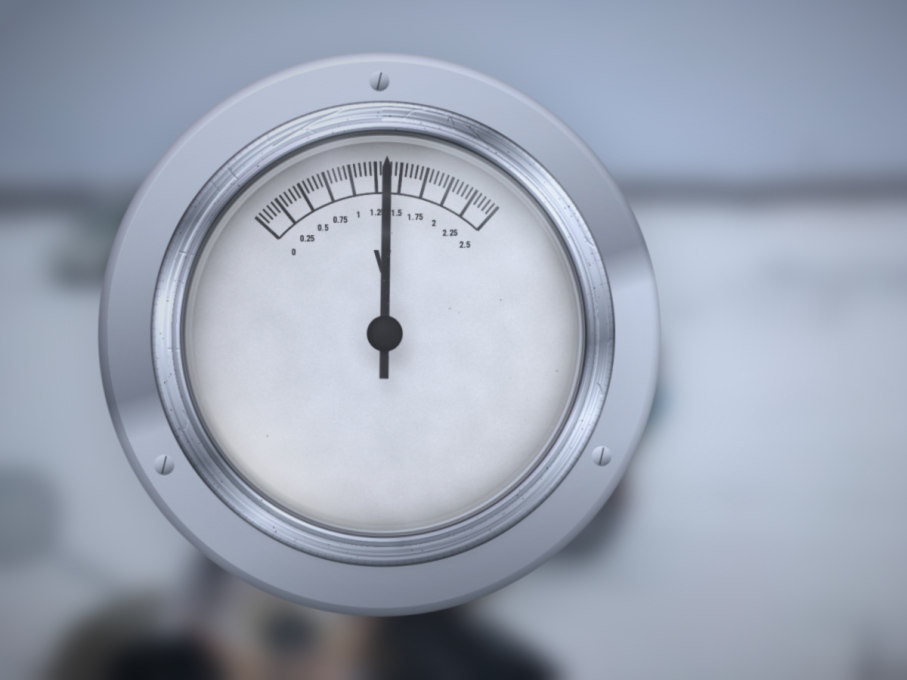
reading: {"value": 1.35, "unit": "V"}
